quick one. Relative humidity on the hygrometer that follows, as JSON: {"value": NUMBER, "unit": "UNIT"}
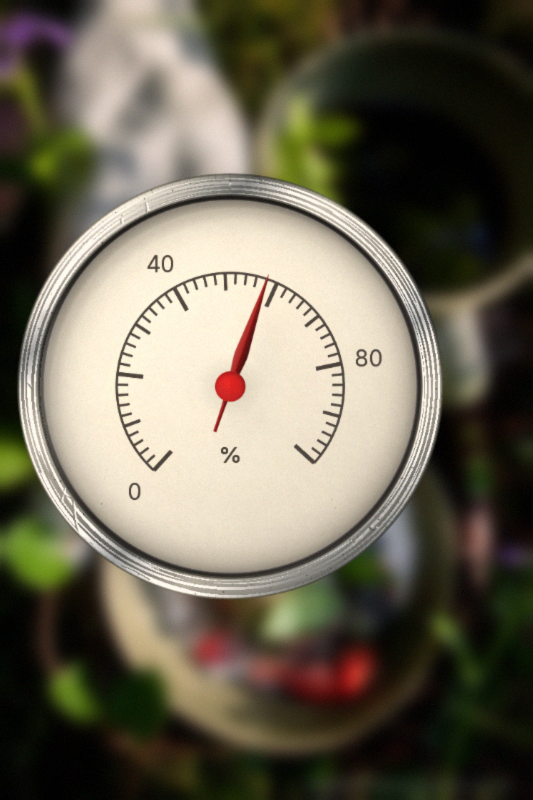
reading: {"value": 58, "unit": "%"}
